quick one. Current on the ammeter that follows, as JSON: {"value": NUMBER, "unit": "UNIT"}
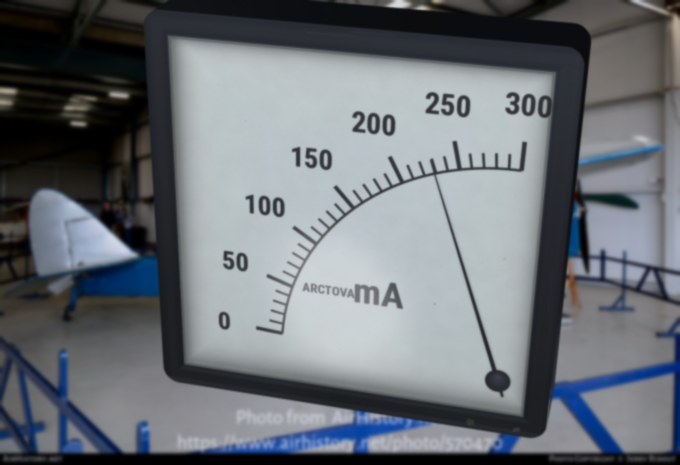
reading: {"value": 230, "unit": "mA"}
